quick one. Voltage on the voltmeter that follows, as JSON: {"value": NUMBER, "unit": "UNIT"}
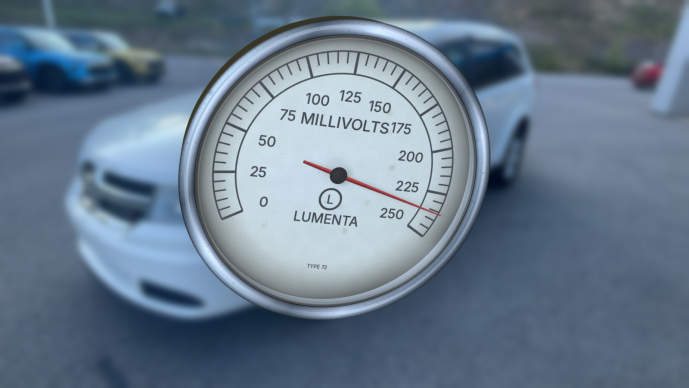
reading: {"value": 235, "unit": "mV"}
